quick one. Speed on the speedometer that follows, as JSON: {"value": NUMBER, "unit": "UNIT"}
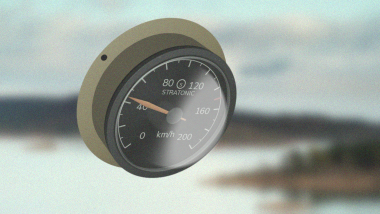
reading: {"value": 45, "unit": "km/h"}
